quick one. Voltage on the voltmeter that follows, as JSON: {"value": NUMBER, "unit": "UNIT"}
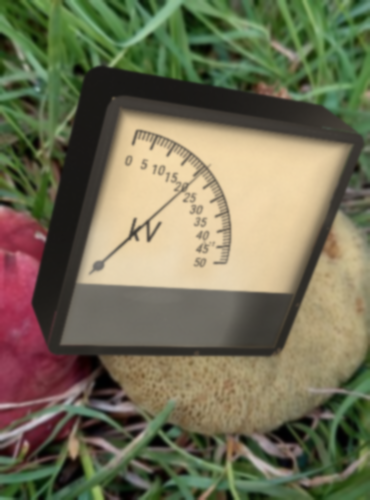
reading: {"value": 20, "unit": "kV"}
